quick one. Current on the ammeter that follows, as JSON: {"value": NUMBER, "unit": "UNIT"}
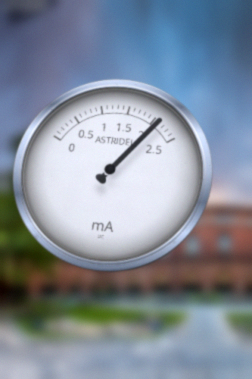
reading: {"value": 2.1, "unit": "mA"}
